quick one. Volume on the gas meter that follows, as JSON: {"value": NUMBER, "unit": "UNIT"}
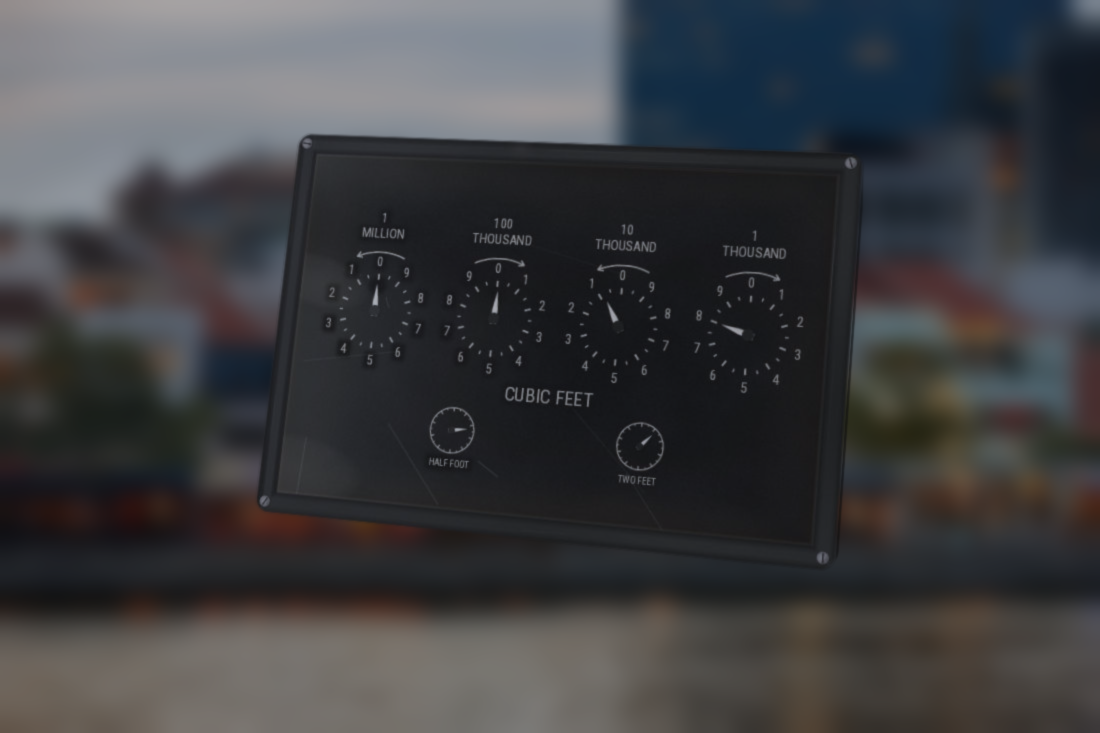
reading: {"value": 800, "unit": "ft³"}
